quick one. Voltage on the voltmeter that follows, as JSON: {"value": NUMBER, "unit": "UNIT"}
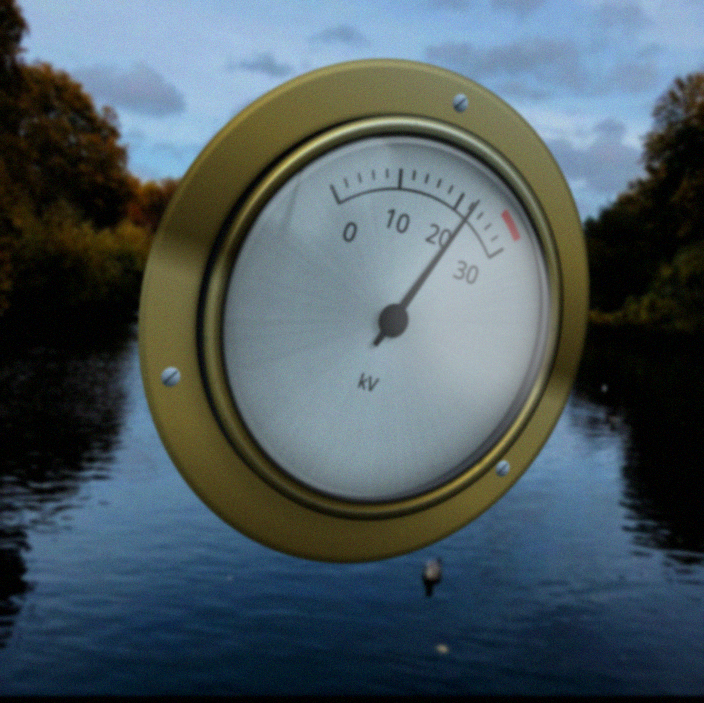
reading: {"value": 22, "unit": "kV"}
